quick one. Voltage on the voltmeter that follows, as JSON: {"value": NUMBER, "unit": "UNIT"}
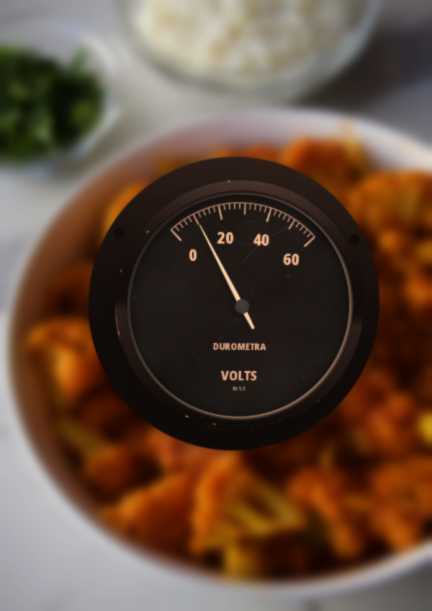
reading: {"value": 10, "unit": "V"}
